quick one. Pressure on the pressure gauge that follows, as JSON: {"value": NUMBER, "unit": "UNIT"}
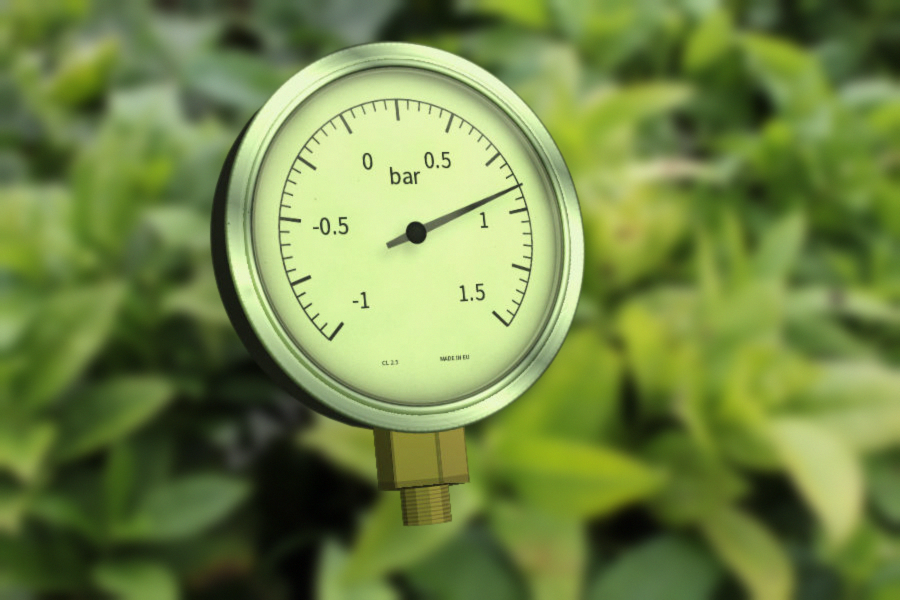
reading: {"value": 0.9, "unit": "bar"}
